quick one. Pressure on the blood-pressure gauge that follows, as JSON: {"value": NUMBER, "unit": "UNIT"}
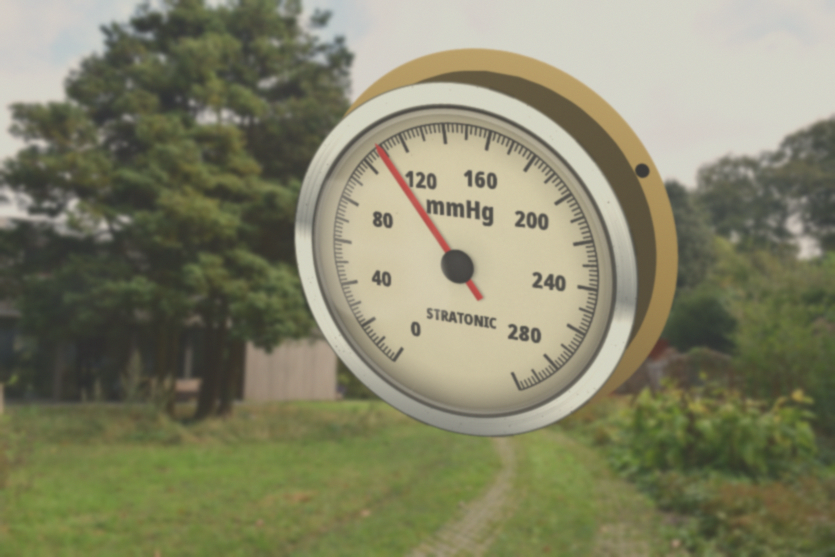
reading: {"value": 110, "unit": "mmHg"}
